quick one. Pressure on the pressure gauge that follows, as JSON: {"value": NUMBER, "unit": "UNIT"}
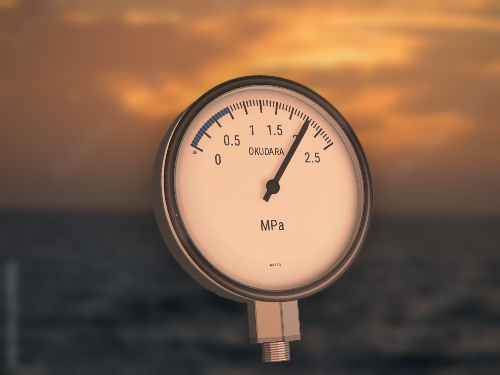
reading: {"value": 2, "unit": "MPa"}
